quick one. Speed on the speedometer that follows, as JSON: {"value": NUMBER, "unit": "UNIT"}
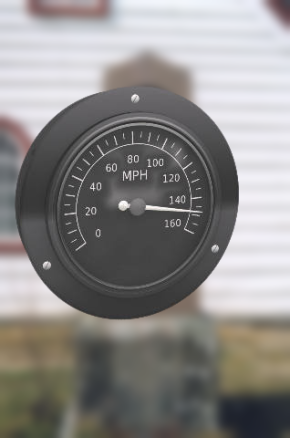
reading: {"value": 147.5, "unit": "mph"}
